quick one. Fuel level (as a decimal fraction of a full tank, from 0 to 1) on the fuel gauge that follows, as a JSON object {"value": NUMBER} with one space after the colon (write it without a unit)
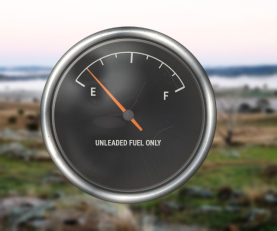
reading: {"value": 0.125}
